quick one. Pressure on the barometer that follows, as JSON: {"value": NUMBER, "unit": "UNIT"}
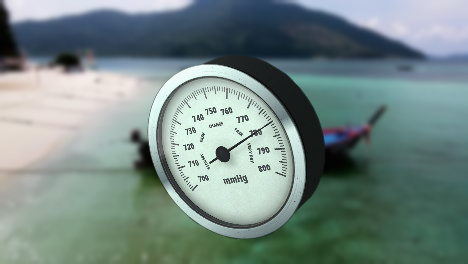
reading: {"value": 780, "unit": "mmHg"}
